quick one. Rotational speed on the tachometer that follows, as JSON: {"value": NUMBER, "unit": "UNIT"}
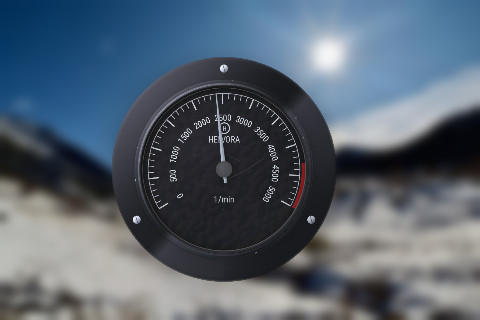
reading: {"value": 2400, "unit": "rpm"}
